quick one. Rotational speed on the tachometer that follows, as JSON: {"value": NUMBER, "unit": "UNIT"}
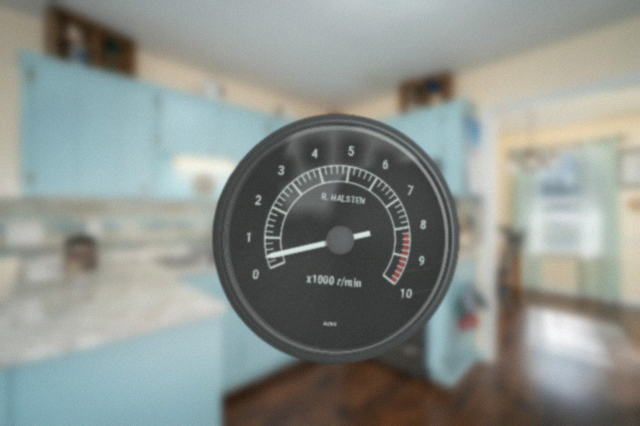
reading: {"value": 400, "unit": "rpm"}
